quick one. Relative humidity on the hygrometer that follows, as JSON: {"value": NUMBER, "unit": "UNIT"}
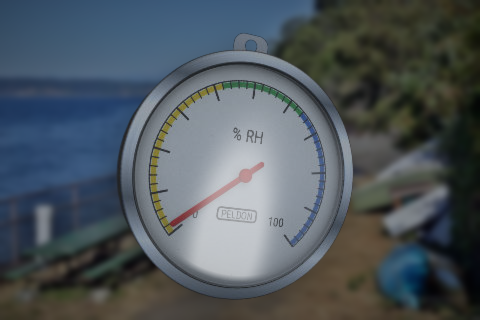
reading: {"value": 2, "unit": "%"}
